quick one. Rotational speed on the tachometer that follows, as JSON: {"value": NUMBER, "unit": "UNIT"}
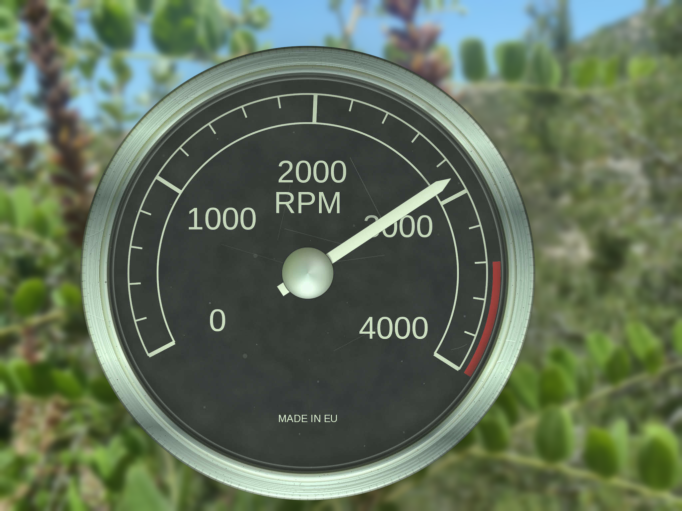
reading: {"value": 2900, "unit": "rpm"}
